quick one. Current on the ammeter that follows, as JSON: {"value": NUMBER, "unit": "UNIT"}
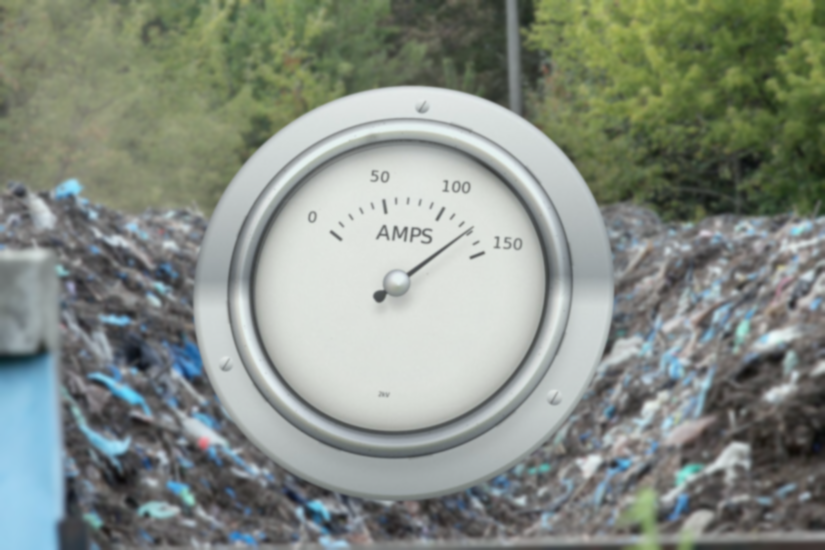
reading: {"value": 130, "unit": "A"}
